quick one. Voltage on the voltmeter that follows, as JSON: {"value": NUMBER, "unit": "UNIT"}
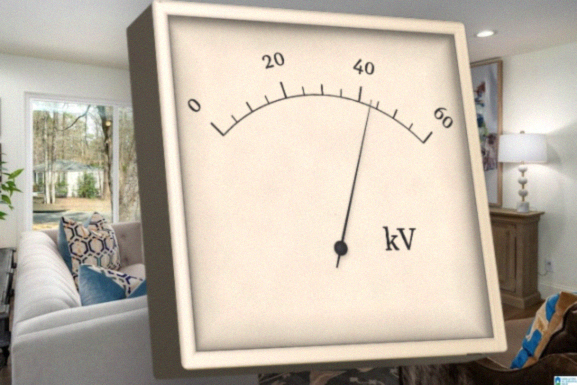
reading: {"value": 42.5, "unit": "kV"}
